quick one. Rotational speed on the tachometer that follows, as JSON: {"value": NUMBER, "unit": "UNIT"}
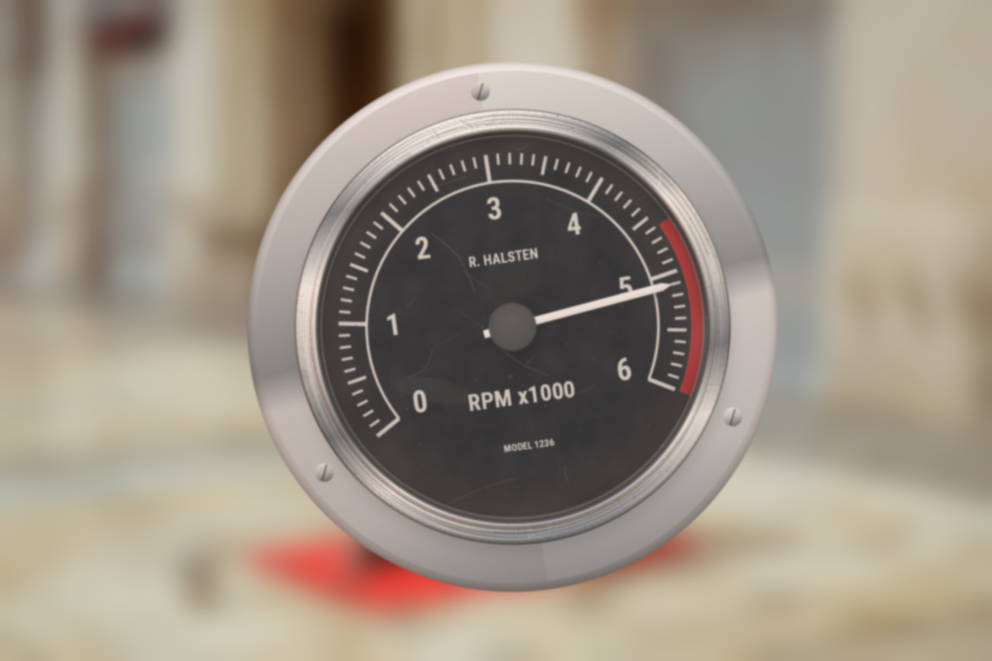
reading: {"value": 5100, "unit": "rpm"}
